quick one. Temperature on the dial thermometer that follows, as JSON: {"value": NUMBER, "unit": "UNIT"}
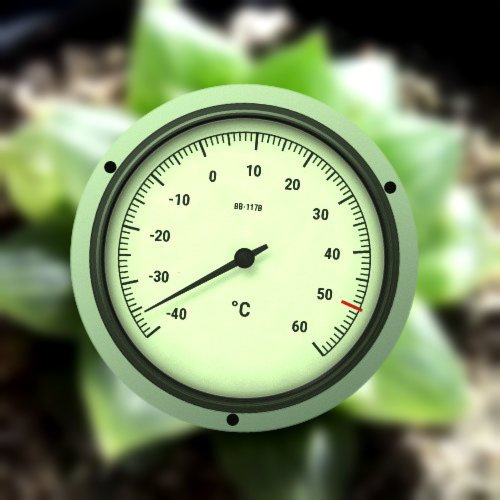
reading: {"value": -36, "unit": "°C"}
